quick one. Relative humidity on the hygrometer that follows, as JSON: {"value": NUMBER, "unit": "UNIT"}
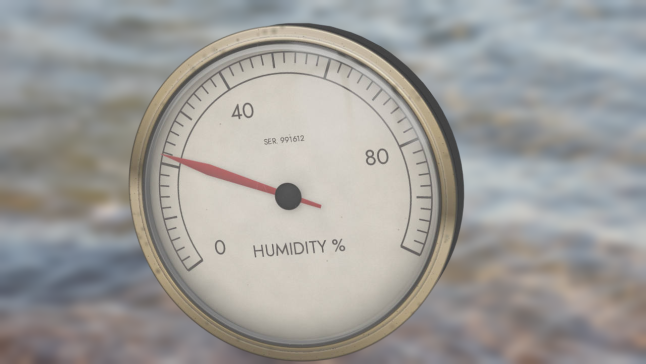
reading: {"value": 22, "unit": "%"}
